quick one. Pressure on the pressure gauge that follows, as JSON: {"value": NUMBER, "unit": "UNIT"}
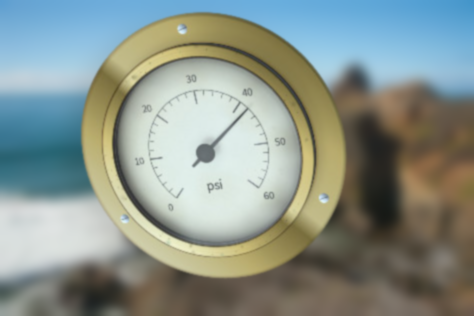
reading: {"value": 42, "unit": "psi"}
